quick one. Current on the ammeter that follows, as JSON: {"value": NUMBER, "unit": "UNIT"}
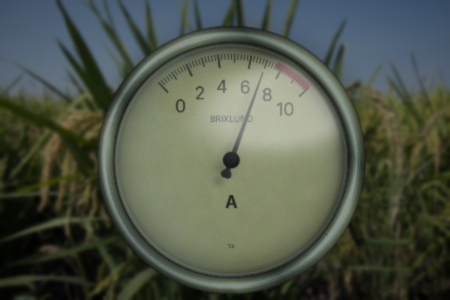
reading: {"value": 7, "unit": "A"}
